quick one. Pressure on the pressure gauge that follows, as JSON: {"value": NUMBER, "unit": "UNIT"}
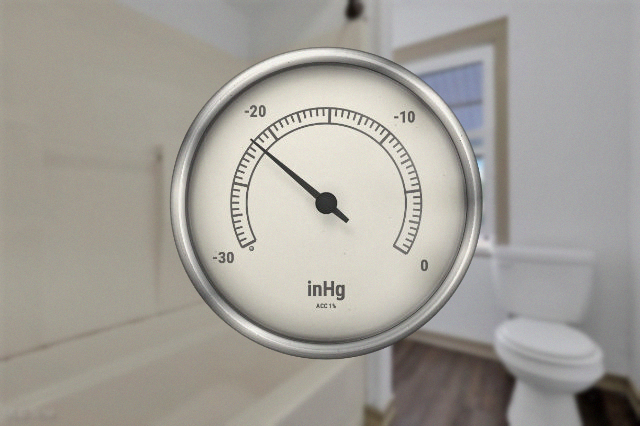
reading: {"value": -21.5, "unit": "inHg"}
